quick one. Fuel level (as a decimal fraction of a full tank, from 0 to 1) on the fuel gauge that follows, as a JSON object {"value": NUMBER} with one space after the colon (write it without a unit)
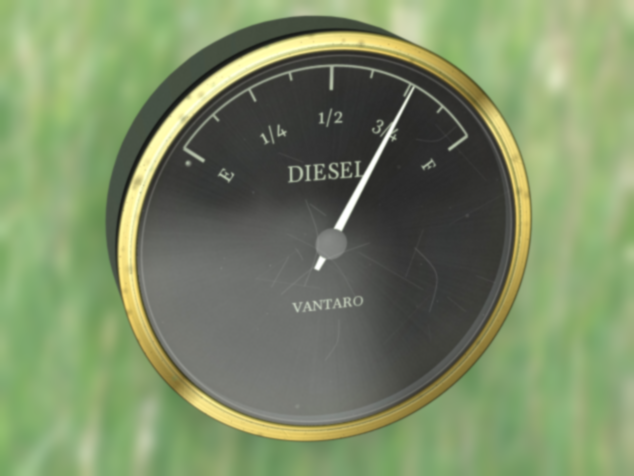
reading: {"value": 0.75}
